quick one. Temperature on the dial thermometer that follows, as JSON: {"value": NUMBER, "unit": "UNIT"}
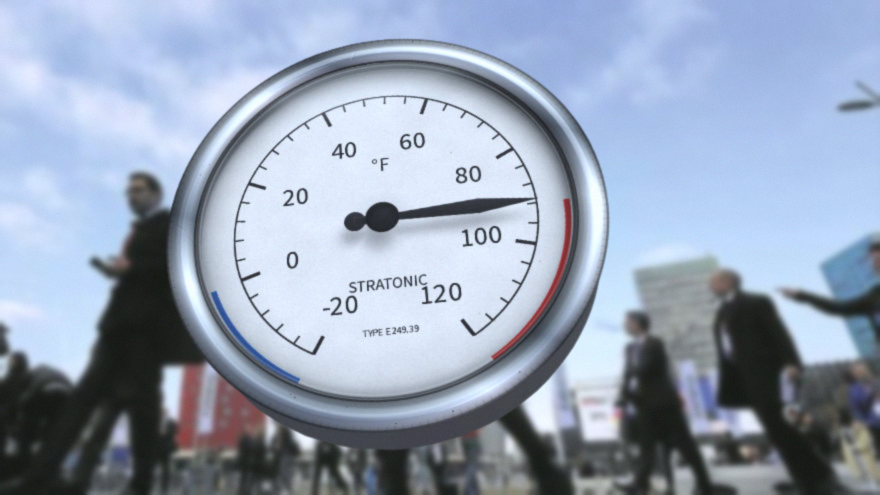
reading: {"value": 92, "unit": "°F"}
